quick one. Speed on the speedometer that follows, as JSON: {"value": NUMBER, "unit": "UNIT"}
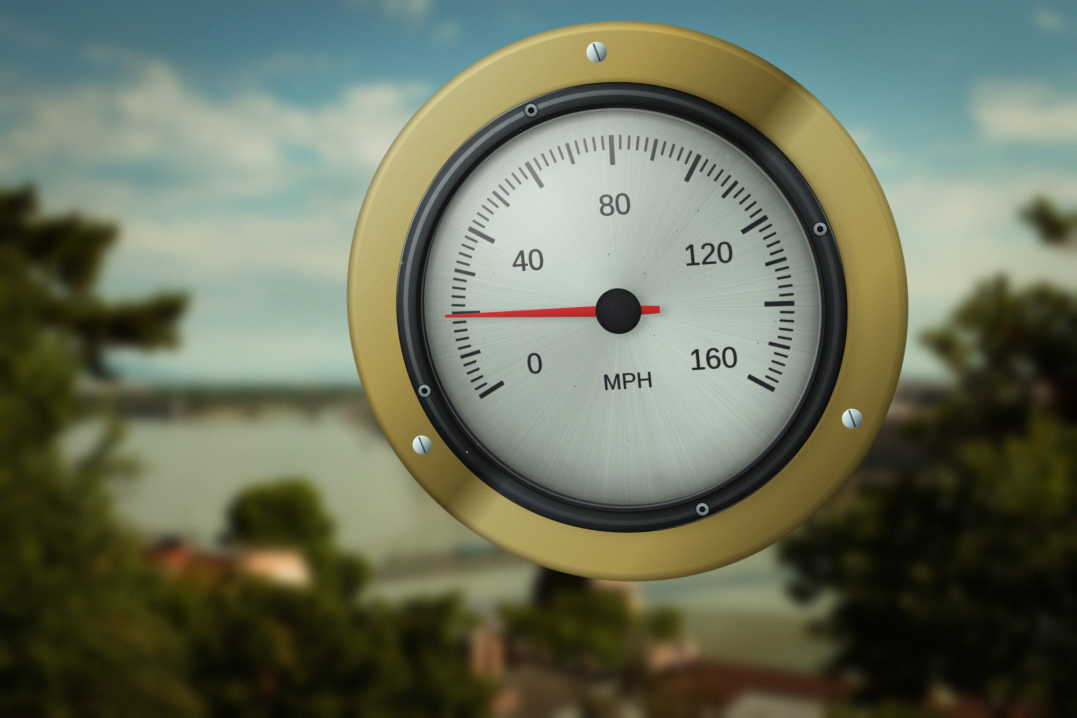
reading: {"value": 20, "unit": "mph"}
